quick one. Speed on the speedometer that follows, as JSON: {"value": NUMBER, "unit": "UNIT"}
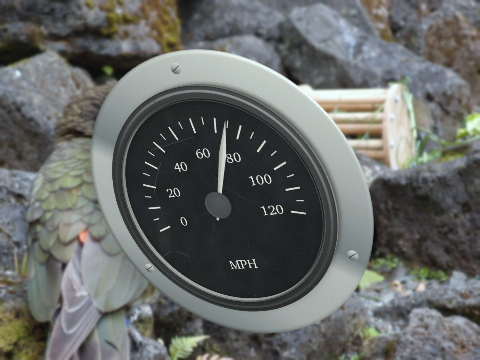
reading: {"value": 75, "unit": "mph"}
